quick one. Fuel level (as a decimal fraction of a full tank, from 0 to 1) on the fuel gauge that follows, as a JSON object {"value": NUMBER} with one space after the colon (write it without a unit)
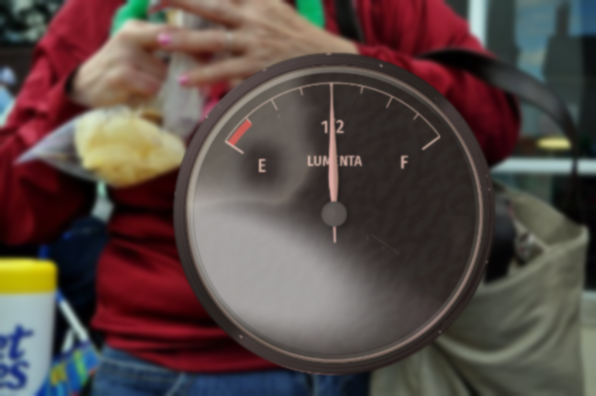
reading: {"value": 0.5}
